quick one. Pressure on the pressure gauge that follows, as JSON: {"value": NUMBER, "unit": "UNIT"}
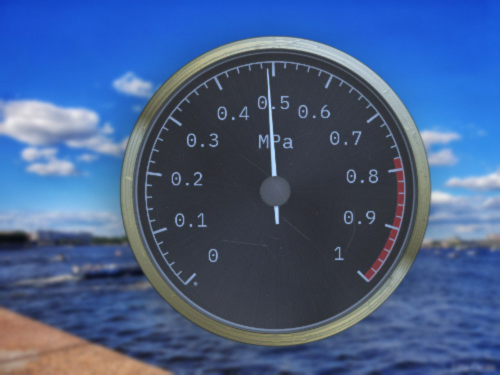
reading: {"value": 0.49, "unit": "MPa"}
